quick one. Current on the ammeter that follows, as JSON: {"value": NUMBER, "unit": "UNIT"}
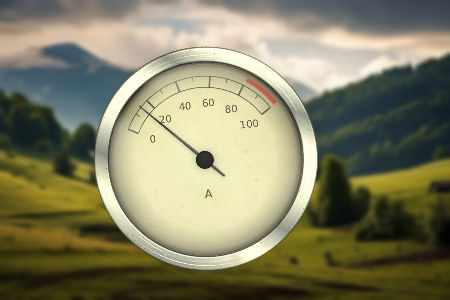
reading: {"value": 15, "unit": "A"}
